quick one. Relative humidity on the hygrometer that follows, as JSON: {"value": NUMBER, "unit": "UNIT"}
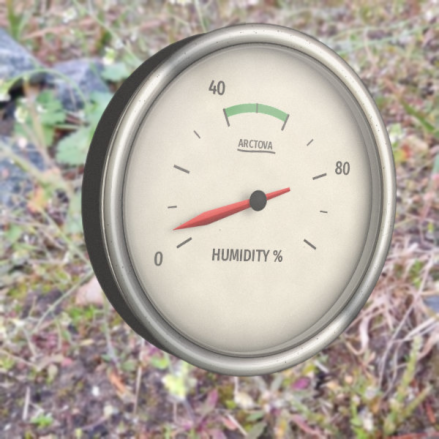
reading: {"value": 5, "unit": "%"}
